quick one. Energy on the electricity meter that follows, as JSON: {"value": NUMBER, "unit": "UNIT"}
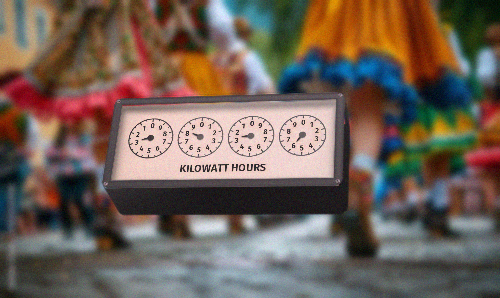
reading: {"value": 2826, "unit": "kWh"}
